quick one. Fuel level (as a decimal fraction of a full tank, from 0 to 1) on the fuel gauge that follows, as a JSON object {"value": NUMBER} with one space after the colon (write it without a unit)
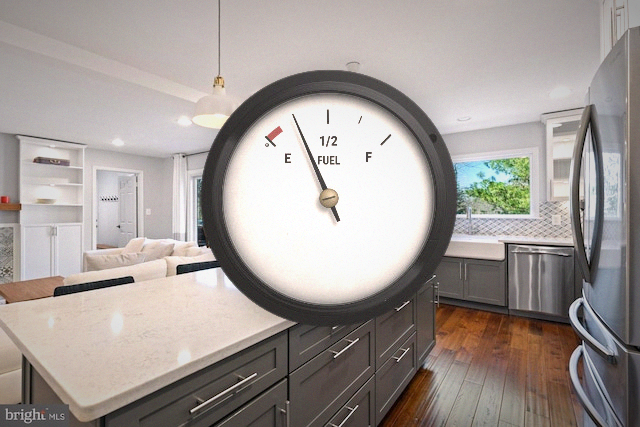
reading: {"value": 0.25}
